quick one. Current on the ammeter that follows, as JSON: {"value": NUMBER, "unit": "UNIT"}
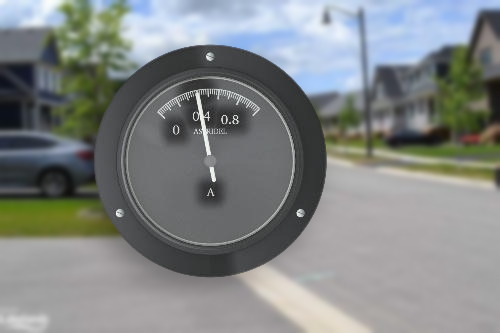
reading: {"value": 0.4, "unit": "A"}
